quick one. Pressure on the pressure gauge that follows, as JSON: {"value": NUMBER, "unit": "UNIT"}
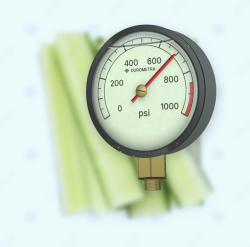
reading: {"value": 700, "unit": "psi"}
